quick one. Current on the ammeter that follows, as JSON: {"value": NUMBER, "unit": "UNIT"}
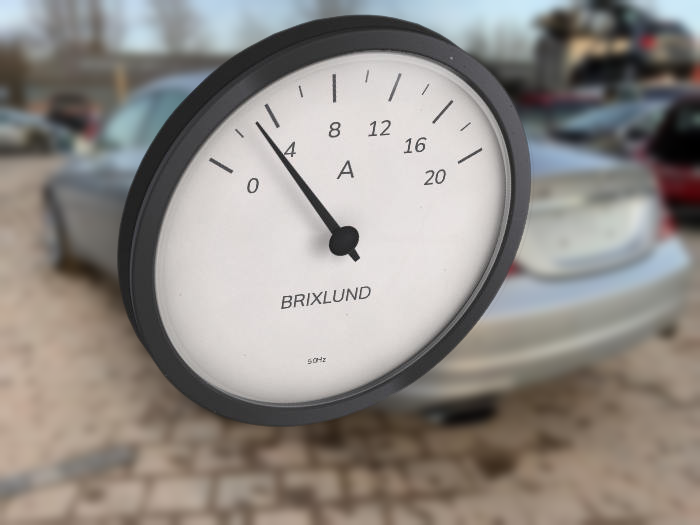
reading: {"value": 3, "unit": "A"}
